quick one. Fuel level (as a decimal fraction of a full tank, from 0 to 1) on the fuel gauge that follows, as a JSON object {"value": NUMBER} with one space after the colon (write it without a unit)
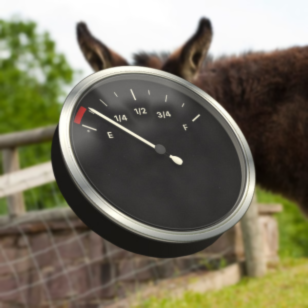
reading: {"value": 0.125}
